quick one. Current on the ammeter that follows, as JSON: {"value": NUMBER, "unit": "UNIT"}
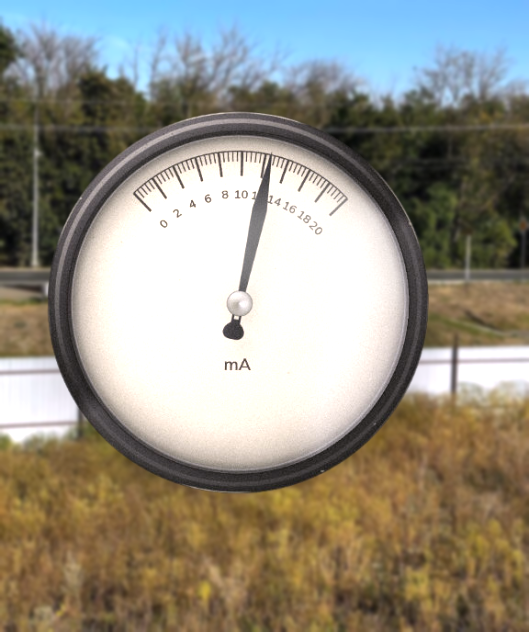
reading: {"value": 12.4, "unit": "mA"}
